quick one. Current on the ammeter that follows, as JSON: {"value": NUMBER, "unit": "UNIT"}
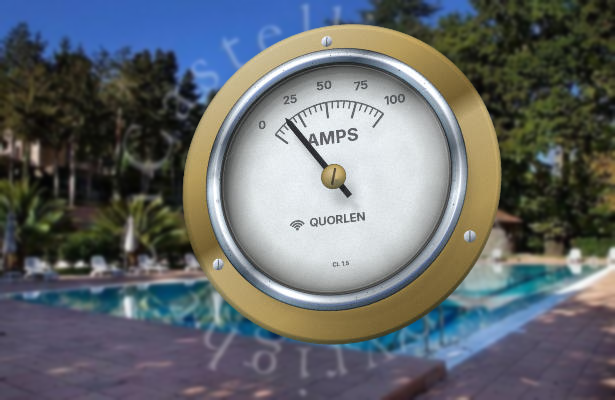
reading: {"value": 15, "unit": "A"}
